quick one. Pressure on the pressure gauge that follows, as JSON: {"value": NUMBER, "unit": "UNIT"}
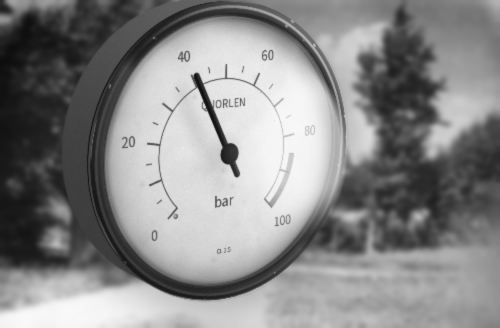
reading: {"value": 40, "unit": "bar"}
